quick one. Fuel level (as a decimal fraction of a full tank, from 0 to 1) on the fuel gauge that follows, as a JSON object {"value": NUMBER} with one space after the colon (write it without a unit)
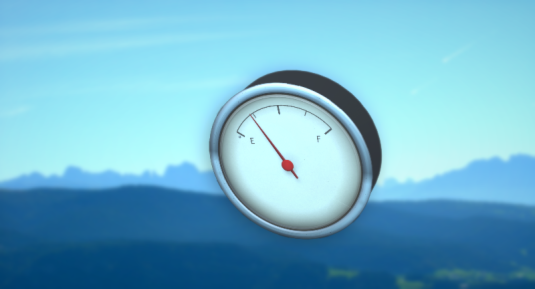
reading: {"value": 0.25}
